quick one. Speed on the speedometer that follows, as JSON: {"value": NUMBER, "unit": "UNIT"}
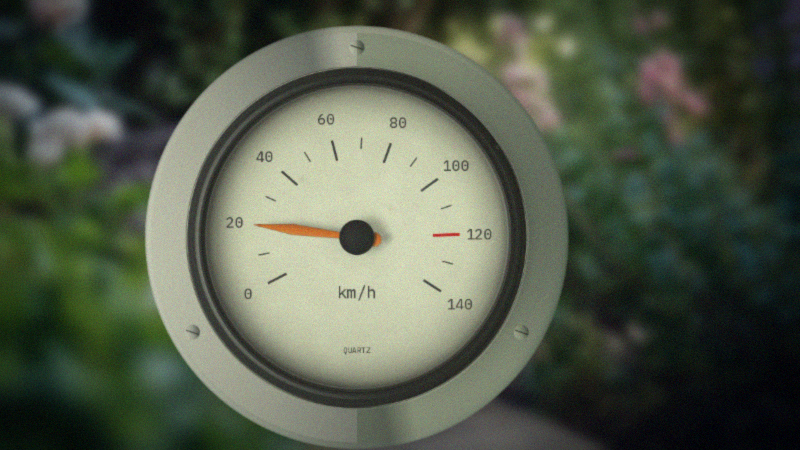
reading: {"value": 20, "unit": "km/h"}
